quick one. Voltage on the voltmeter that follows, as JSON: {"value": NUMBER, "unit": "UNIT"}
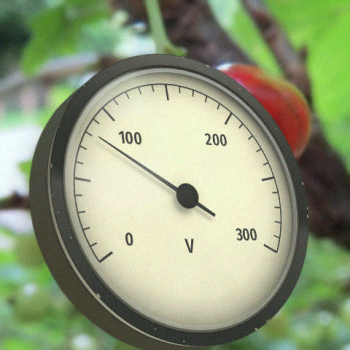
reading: {"value": 80, "unit": "V"}
